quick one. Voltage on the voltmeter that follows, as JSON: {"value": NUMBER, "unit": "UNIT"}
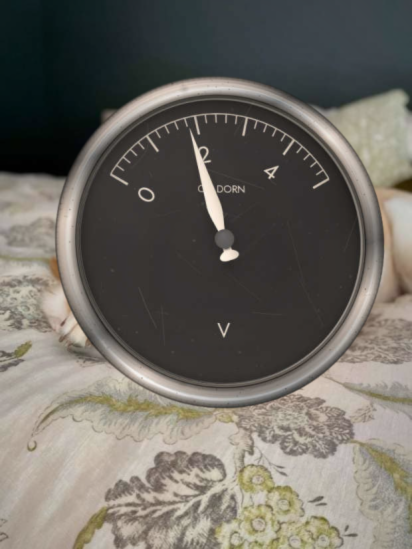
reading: {"value": 1.8, "unit": "V"}
